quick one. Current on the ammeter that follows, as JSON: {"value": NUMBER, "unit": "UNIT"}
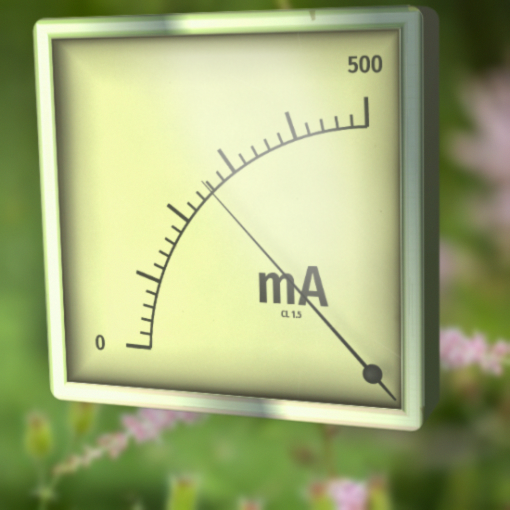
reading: {"value": 260, "unit": "mA"}
